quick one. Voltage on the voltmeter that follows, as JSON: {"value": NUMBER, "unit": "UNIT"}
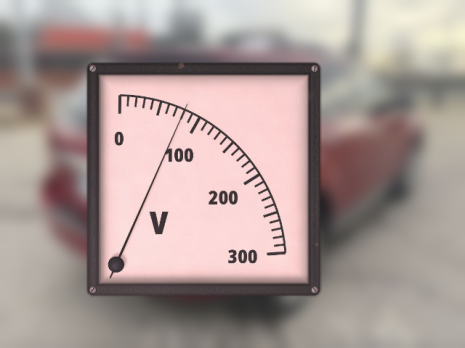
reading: {"value": 80, "unit": "V"}
